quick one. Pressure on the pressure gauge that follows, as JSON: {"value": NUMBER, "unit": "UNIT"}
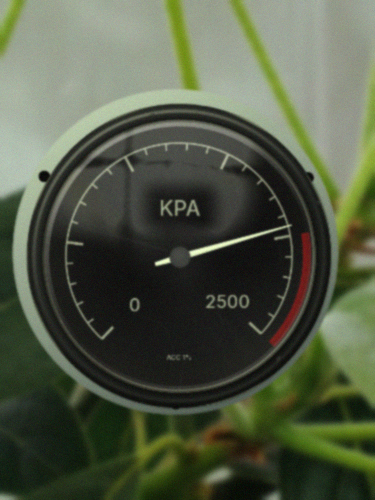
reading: {"value": 1950, "unit": "kPa"}
